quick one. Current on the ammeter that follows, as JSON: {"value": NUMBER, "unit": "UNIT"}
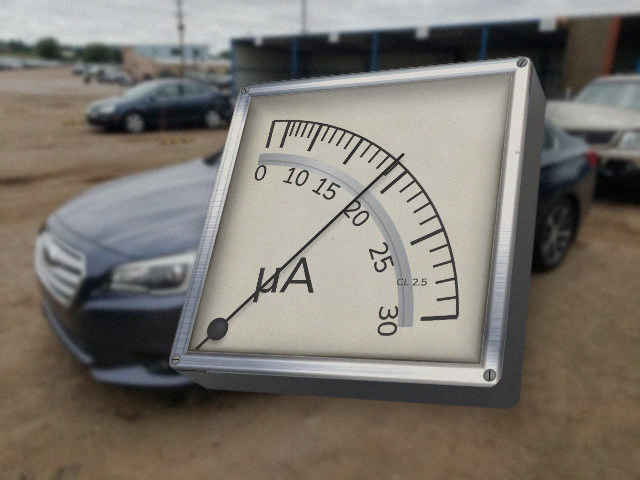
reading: {"value": 19, "unit": "µA"}
